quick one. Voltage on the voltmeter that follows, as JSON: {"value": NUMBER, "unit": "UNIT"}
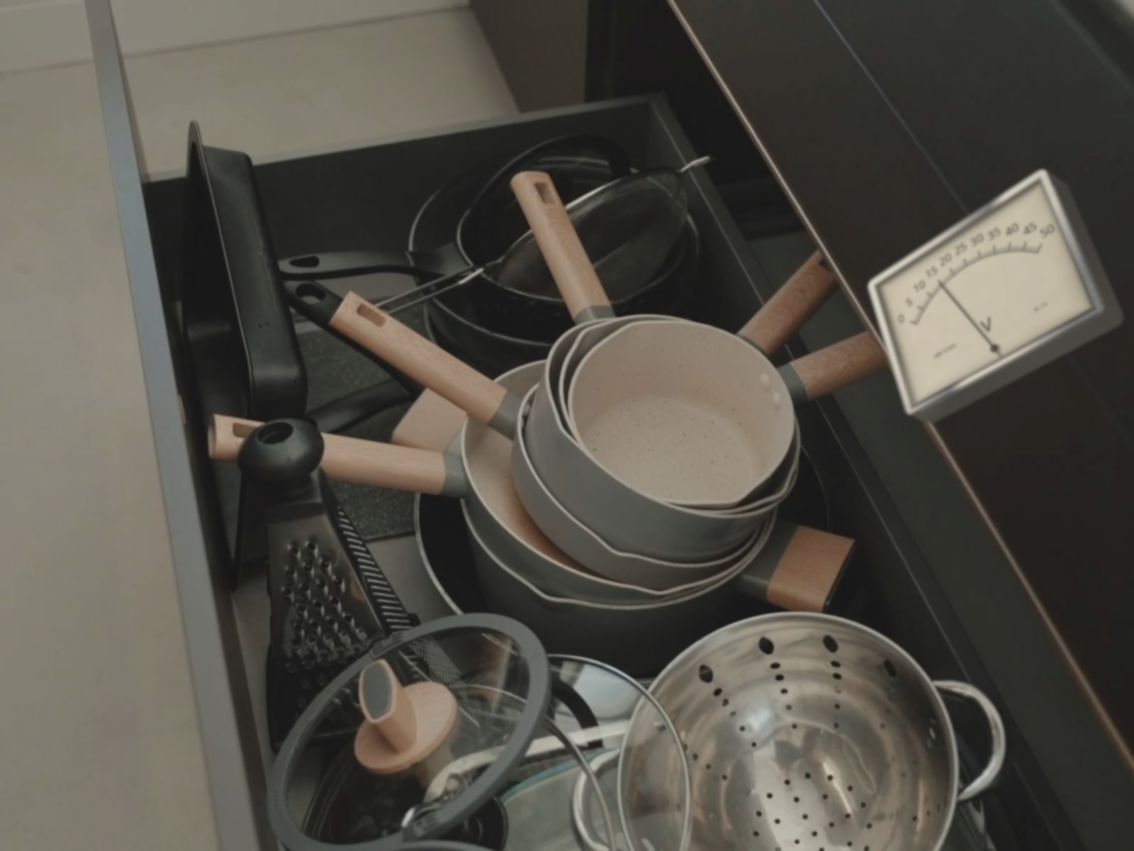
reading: {"value": 15, "unit": "V"}
